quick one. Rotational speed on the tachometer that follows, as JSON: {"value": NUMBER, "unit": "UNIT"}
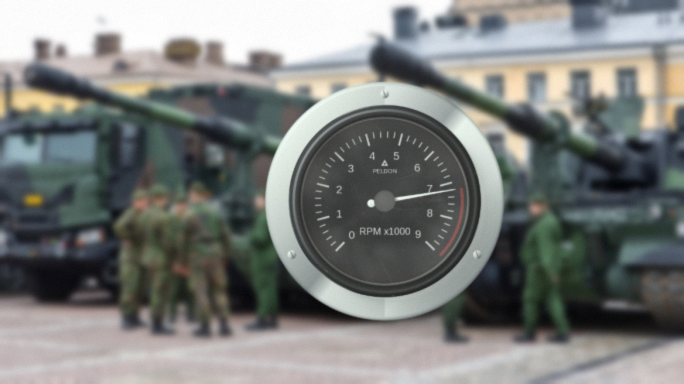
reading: {"value": 7200, "unit": "rpm"}
